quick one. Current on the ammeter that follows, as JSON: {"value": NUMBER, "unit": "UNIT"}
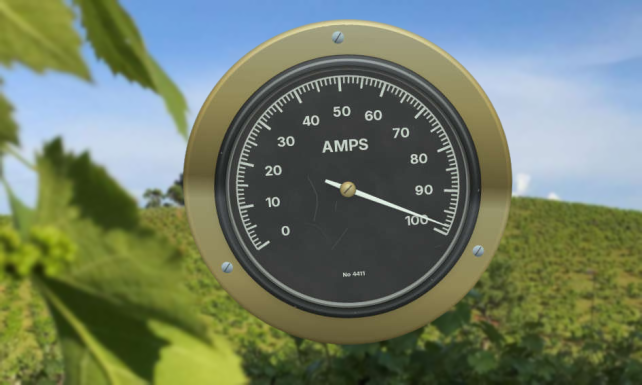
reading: {"value": 98, "unit": "A"}
